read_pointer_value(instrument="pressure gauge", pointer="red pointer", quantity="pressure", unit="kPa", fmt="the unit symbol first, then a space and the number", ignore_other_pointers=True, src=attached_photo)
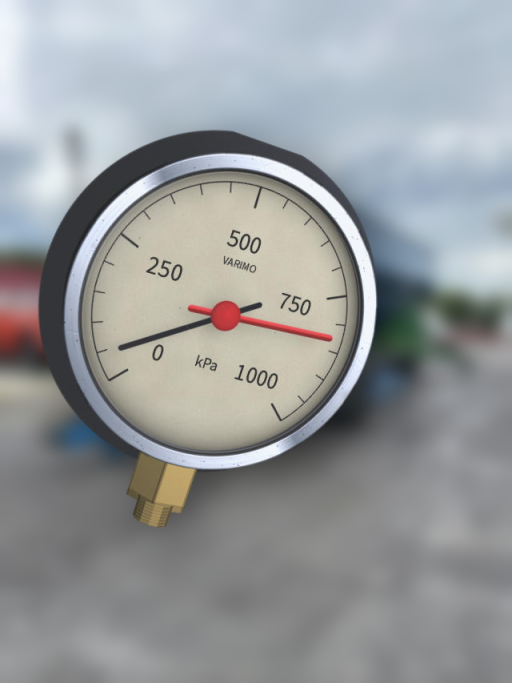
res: kPa 825
